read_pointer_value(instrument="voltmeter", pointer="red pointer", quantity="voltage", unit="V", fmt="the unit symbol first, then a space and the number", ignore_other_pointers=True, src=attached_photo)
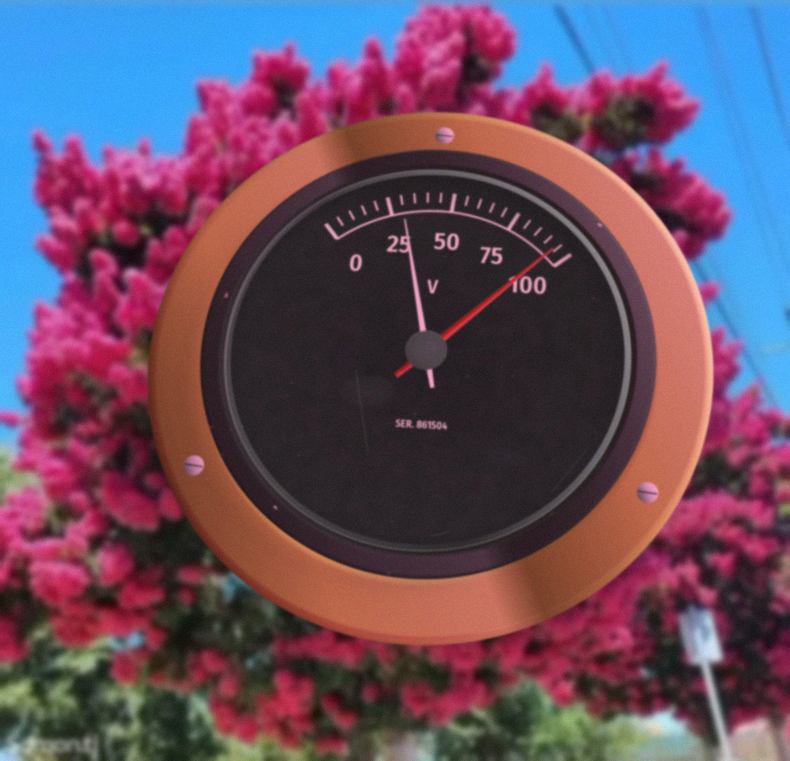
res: V 95
